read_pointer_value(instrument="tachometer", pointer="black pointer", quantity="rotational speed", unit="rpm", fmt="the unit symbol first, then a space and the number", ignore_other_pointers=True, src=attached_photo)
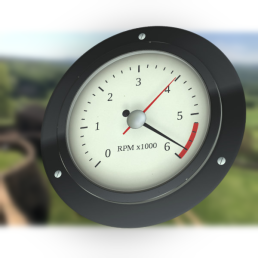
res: rpm 5800
